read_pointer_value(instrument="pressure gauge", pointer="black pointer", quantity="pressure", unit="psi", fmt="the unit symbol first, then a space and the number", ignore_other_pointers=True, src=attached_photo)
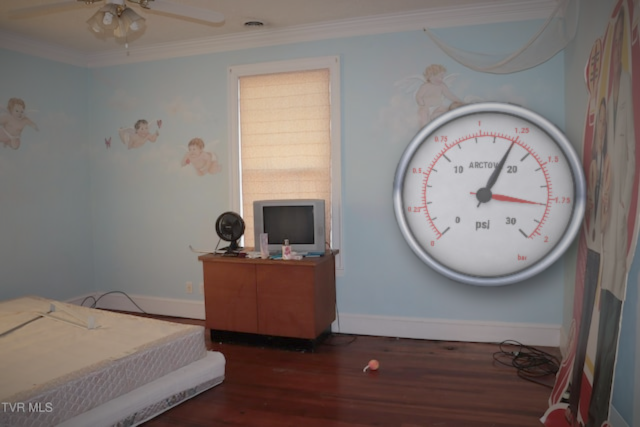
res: psi 18
